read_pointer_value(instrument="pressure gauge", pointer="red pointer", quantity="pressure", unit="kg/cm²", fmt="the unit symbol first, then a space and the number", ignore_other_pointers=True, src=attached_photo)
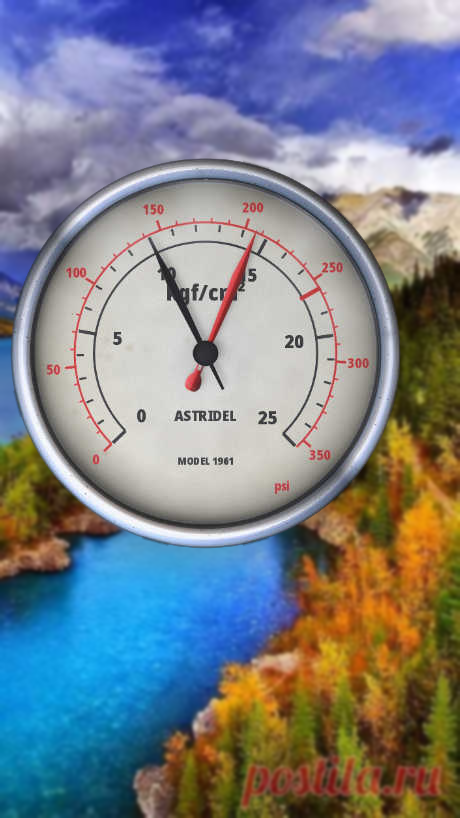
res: kg/cm² 14.5
